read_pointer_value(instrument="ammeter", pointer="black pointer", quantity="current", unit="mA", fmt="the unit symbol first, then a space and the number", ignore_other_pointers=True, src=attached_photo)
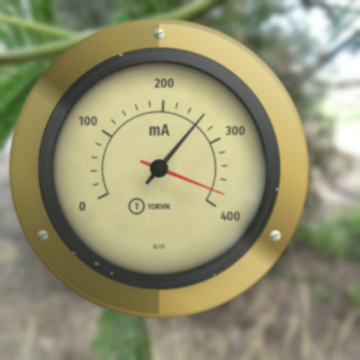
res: mA 260
